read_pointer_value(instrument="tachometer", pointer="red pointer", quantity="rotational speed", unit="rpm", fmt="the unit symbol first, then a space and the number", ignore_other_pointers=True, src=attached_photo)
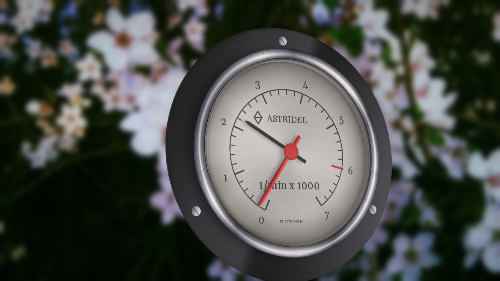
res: rpm 200
